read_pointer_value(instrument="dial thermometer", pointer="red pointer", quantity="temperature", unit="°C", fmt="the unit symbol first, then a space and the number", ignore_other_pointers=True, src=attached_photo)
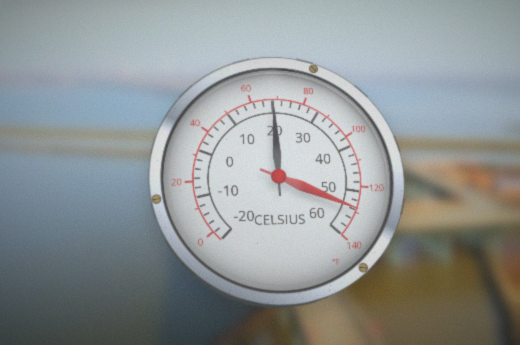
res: °C 54
